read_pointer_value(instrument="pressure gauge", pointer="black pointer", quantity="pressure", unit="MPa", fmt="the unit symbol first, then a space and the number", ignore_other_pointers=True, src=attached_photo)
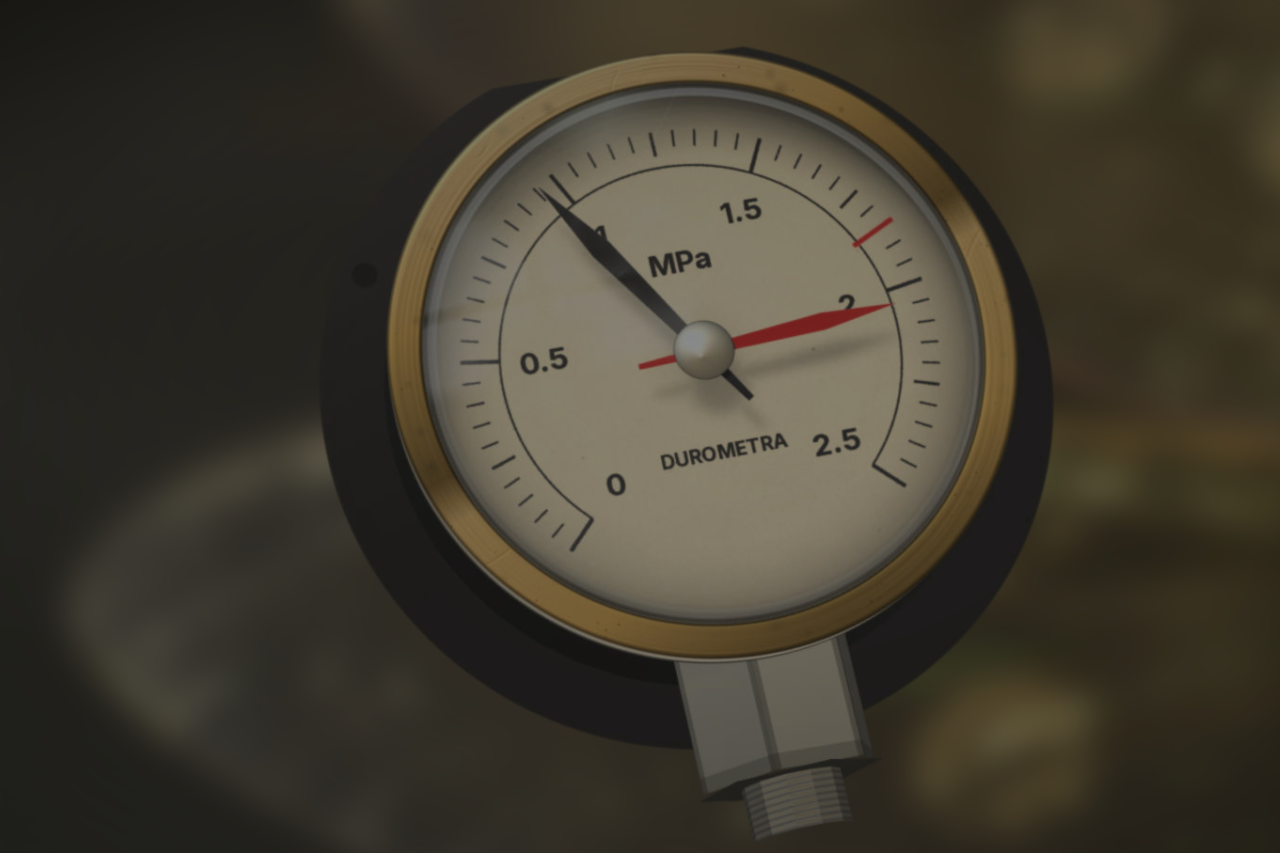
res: MPa 0.95
